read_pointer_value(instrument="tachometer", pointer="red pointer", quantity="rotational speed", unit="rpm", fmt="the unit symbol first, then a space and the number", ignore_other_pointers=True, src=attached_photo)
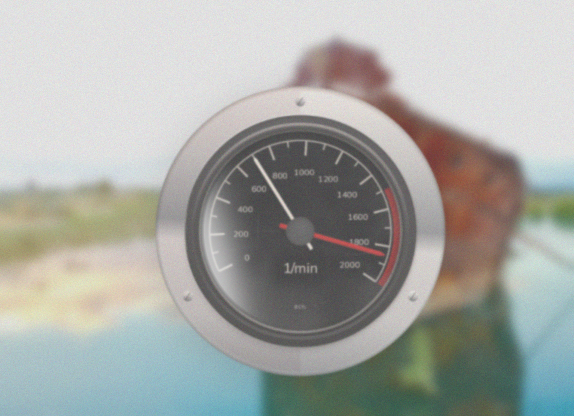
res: rpm 1850
